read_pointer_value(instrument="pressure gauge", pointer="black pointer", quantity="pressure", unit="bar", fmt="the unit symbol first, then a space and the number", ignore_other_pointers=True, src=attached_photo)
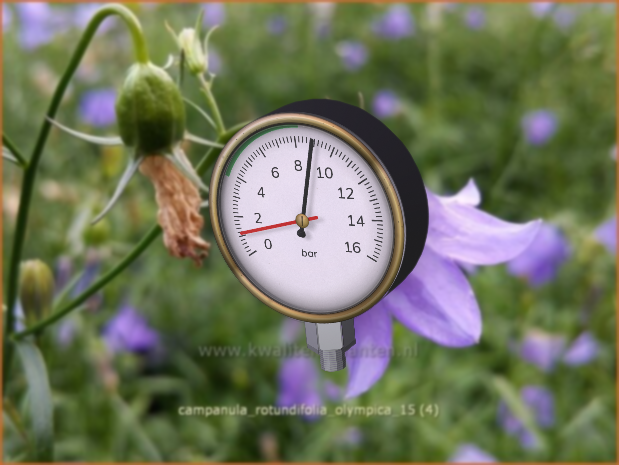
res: bar 9
